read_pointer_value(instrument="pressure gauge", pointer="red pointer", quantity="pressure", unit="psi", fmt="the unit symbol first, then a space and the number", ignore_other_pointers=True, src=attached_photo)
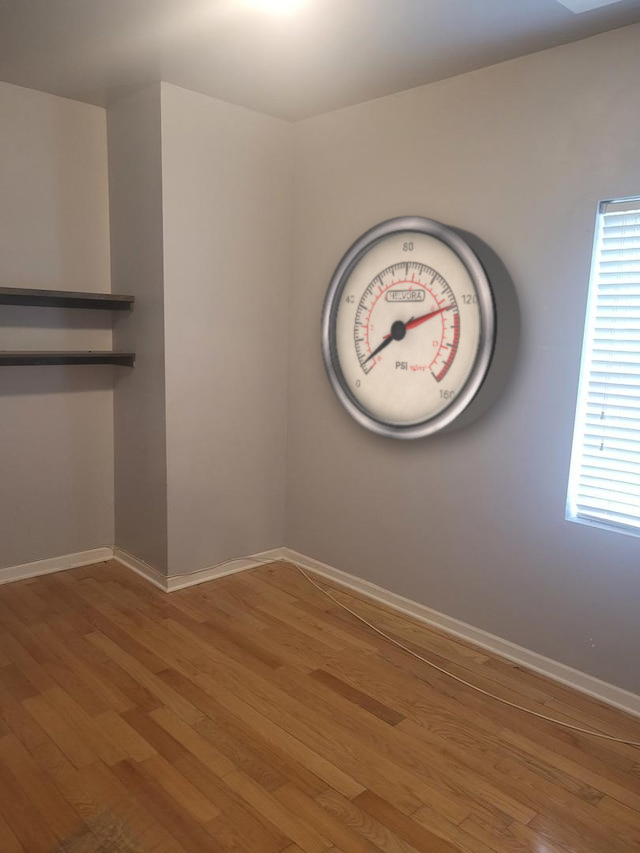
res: psi 120
